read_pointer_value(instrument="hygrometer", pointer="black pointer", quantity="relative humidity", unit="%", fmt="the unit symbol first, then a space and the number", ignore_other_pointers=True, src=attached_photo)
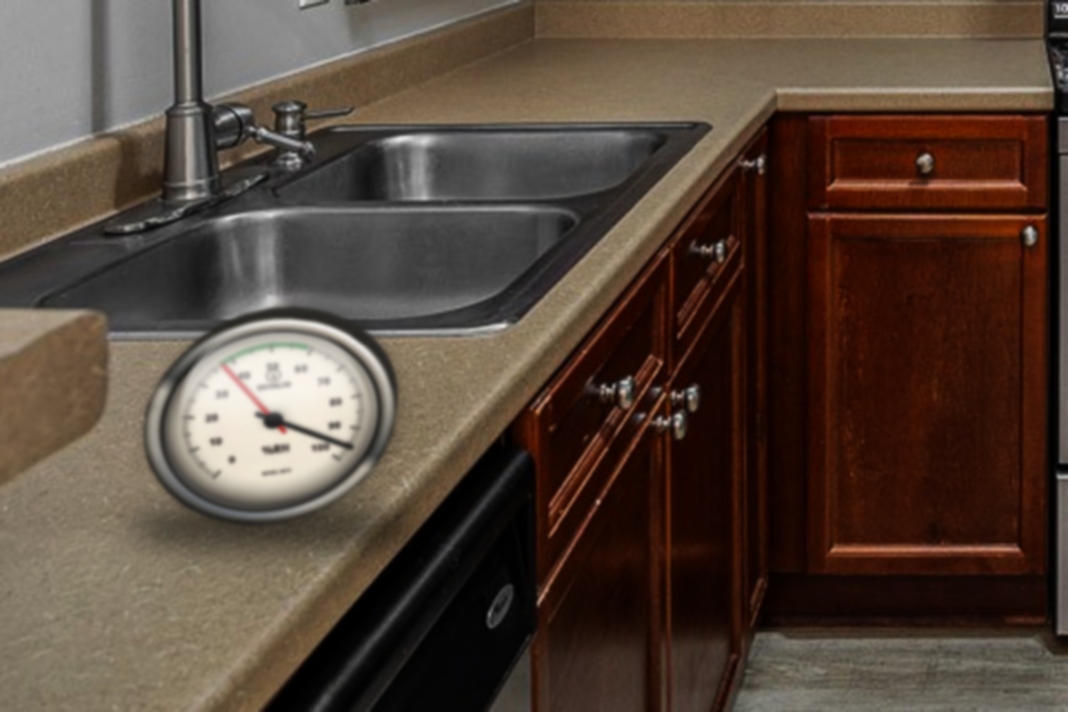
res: % 95
